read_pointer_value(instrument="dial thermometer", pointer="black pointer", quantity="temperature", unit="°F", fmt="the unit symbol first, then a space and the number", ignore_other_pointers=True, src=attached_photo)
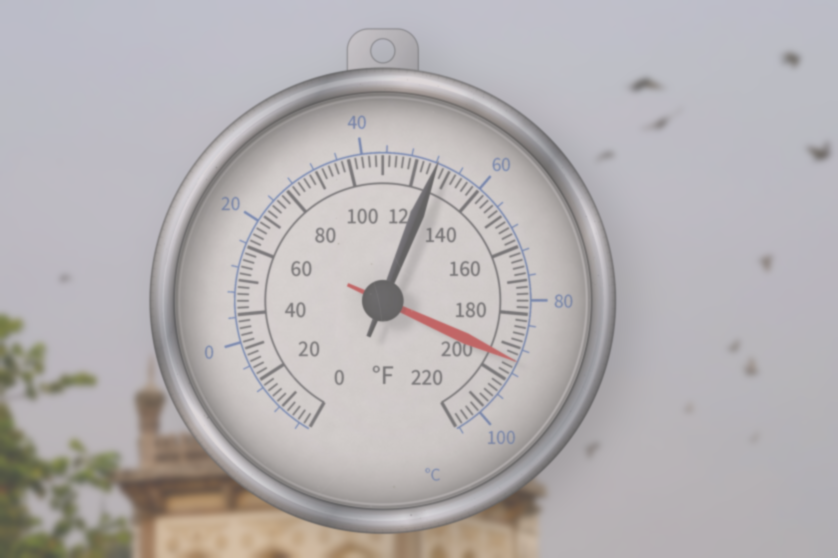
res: °F 126
